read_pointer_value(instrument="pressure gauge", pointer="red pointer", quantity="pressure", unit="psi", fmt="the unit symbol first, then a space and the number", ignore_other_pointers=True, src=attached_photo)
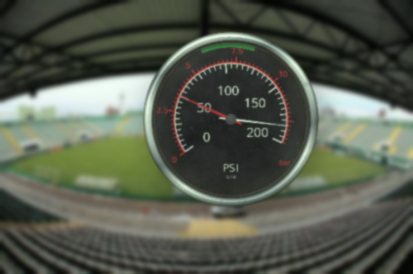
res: psi 50
